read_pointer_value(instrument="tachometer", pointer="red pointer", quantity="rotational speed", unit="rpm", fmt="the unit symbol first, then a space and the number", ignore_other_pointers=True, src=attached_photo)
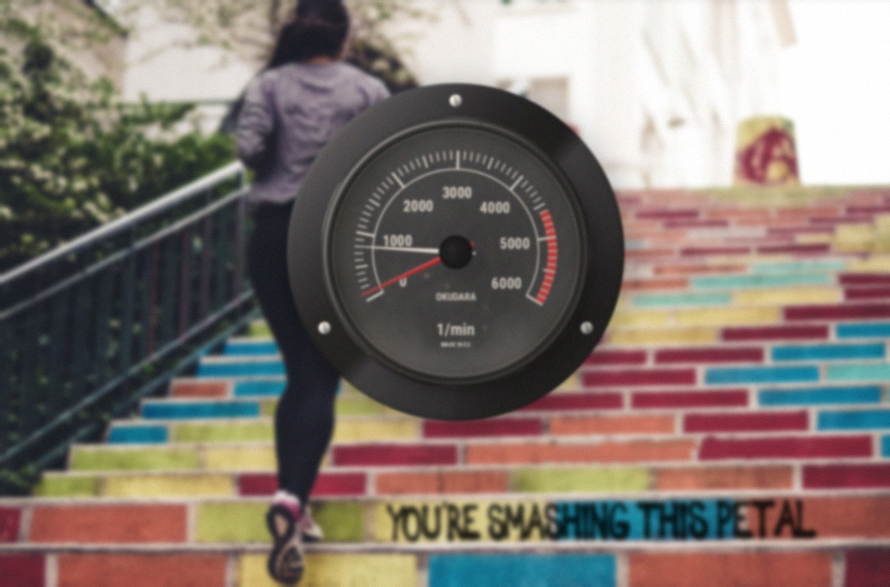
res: rpm 100
